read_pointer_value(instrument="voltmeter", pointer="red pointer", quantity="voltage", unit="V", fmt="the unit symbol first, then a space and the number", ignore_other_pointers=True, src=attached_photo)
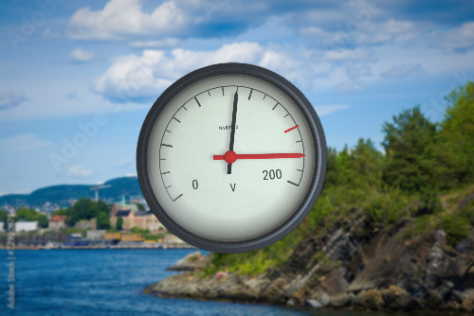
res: V 180
